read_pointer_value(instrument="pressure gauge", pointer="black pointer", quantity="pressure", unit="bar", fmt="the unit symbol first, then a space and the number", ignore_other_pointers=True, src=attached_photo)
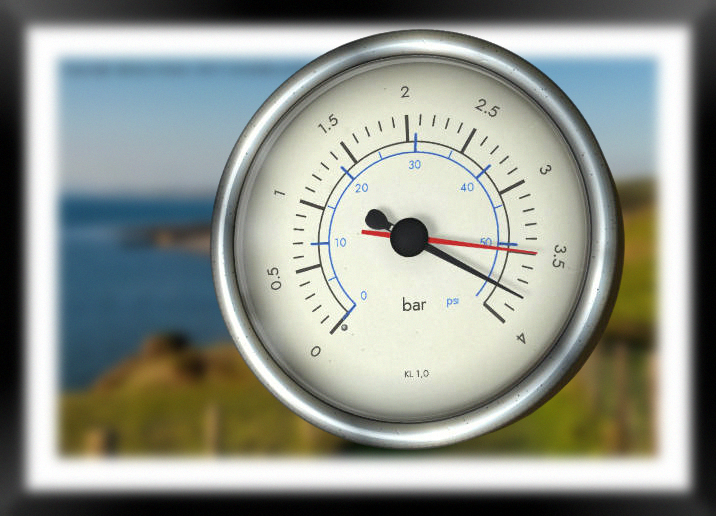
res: bar 3.8
